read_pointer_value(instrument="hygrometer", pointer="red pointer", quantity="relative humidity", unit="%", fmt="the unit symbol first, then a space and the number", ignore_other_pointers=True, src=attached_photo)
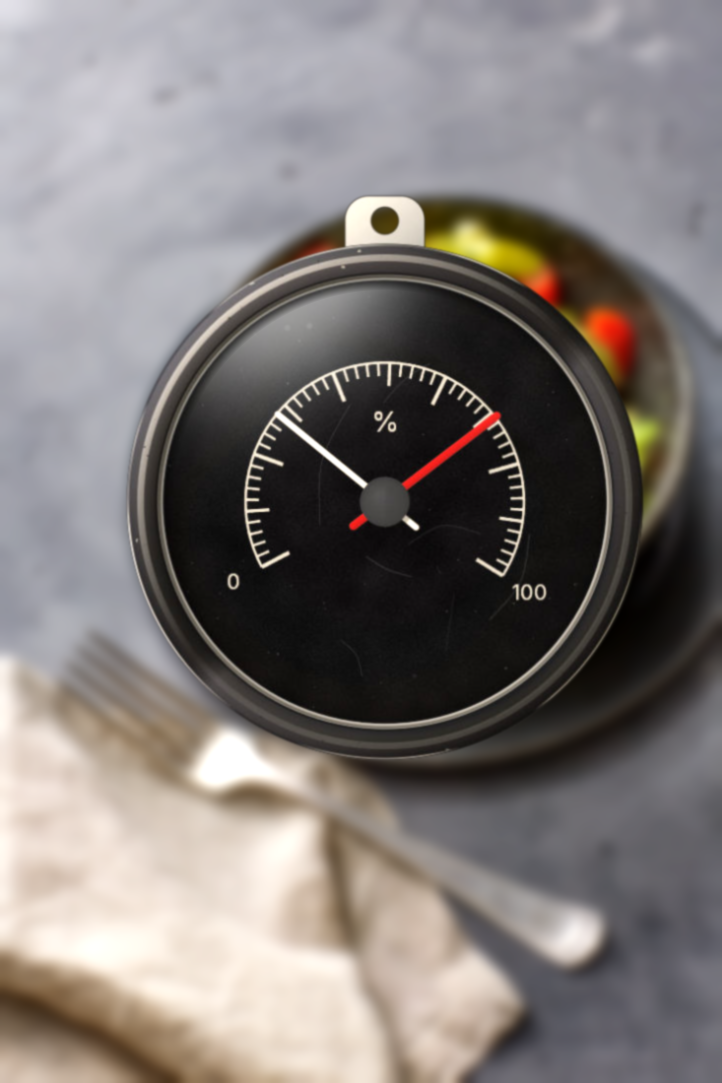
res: % 71
